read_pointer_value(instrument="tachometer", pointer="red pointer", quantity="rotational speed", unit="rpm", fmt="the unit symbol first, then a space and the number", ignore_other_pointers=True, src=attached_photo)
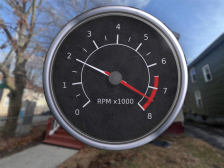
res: rpm 7500
